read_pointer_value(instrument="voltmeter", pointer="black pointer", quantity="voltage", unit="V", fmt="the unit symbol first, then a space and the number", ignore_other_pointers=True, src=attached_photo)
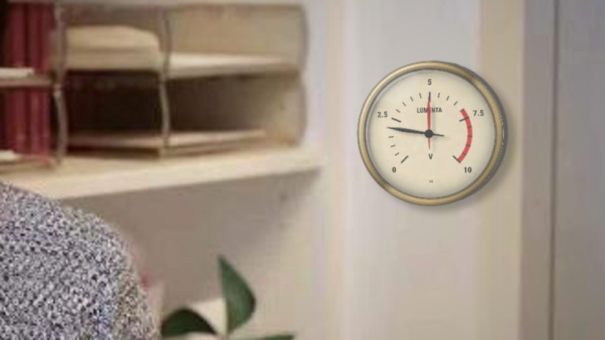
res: V 2
